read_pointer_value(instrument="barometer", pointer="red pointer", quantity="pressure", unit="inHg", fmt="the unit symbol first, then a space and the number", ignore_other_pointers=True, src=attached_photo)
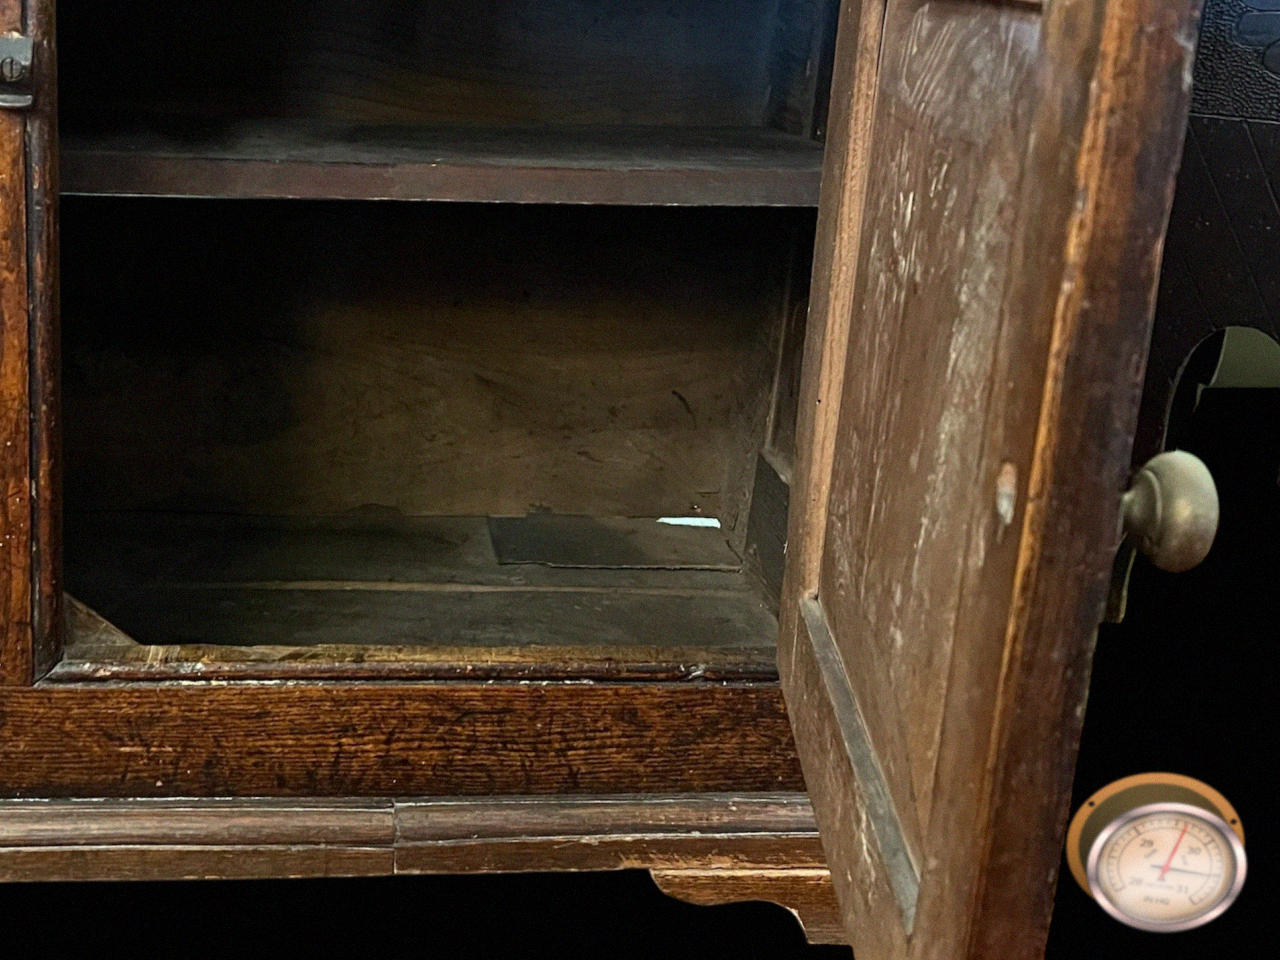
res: inHg 29.6
